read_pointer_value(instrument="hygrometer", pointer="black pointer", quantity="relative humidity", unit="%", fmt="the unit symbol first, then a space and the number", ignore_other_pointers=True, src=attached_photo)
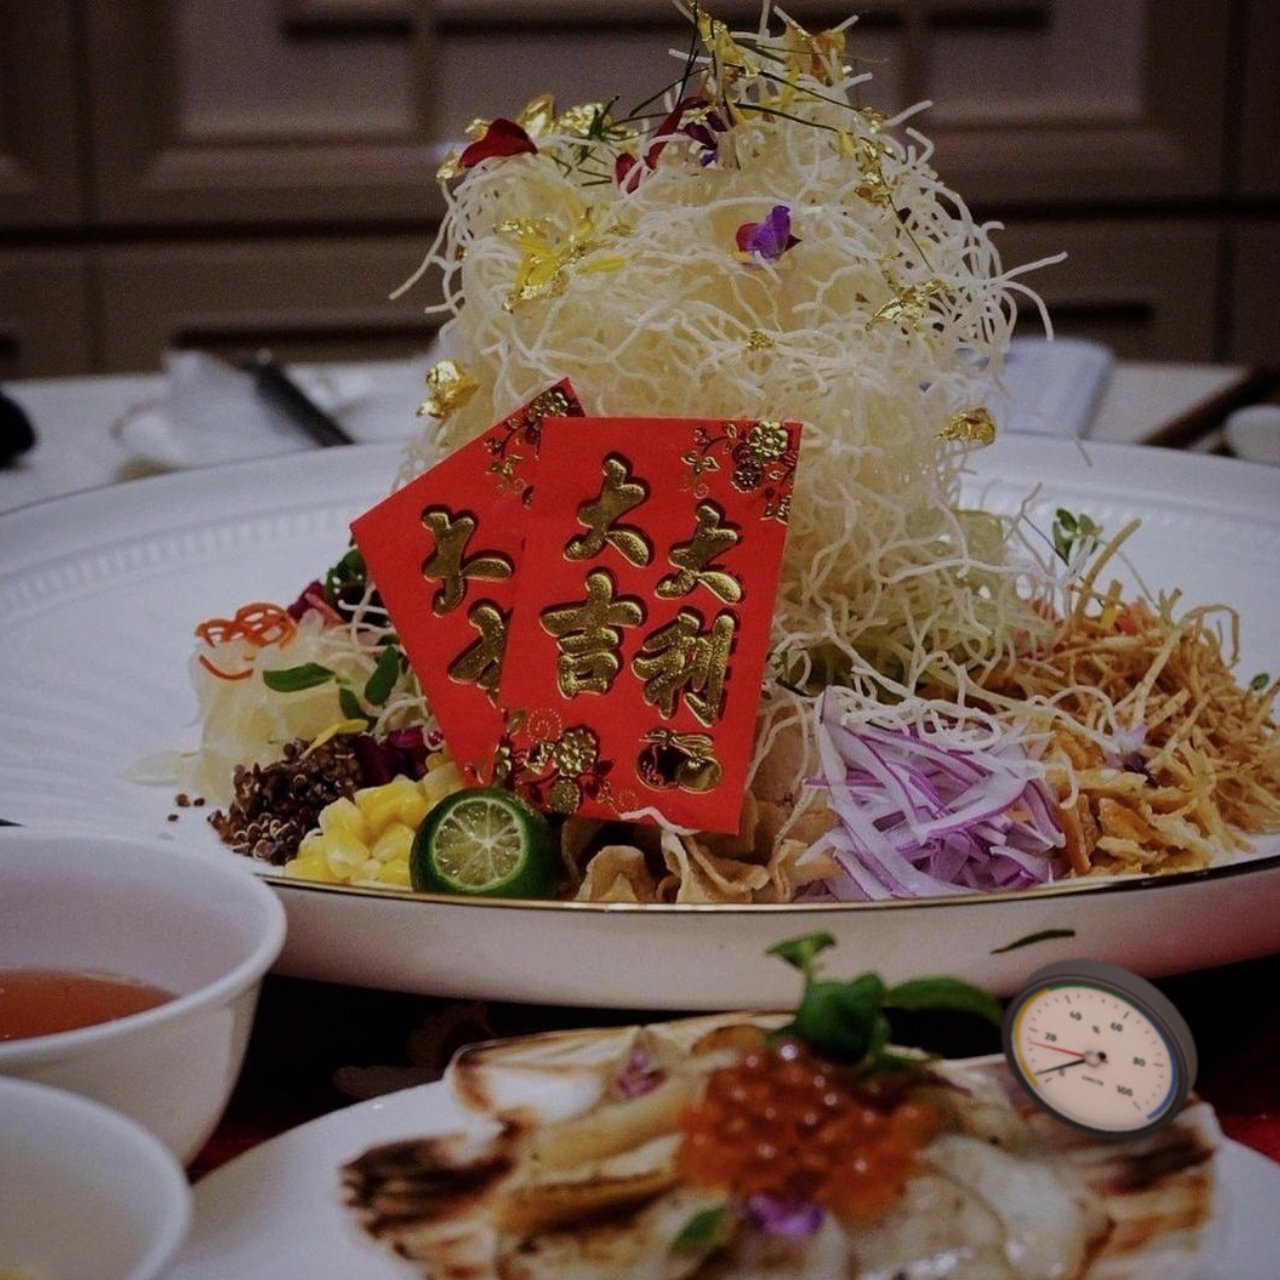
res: % 4
